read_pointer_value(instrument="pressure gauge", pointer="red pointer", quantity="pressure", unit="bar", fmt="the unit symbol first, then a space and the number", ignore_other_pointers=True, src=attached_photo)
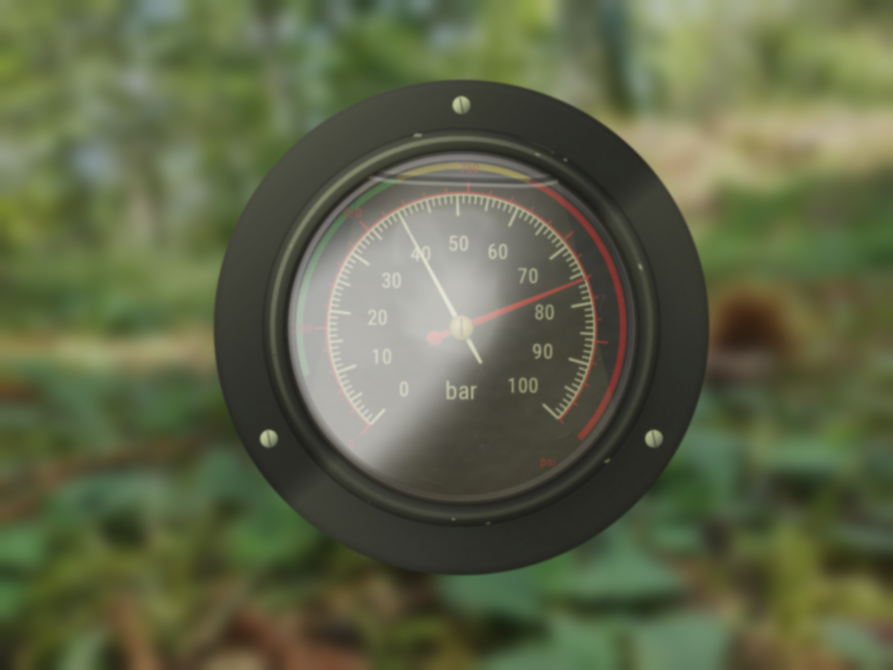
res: bar 76
